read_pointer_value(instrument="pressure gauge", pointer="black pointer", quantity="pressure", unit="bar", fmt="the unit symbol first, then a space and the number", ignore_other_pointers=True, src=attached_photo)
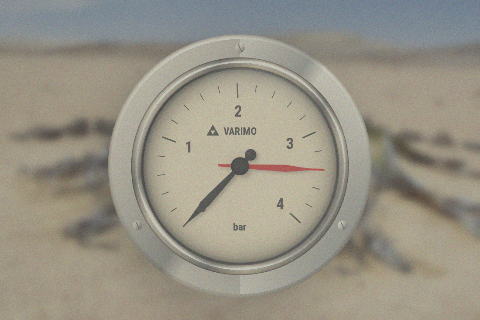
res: bar 0
